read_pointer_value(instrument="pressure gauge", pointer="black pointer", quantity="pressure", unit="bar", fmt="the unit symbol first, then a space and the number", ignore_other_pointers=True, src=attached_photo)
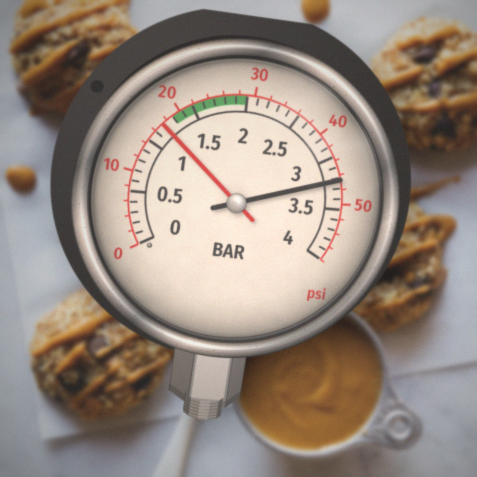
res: bar 3.2
